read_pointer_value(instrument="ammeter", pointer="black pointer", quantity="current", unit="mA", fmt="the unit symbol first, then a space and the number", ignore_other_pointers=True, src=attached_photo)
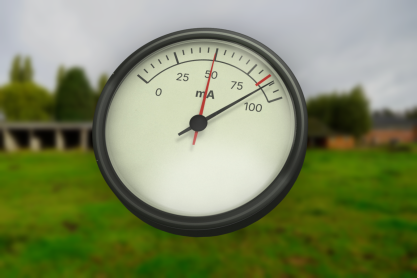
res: mA 90
